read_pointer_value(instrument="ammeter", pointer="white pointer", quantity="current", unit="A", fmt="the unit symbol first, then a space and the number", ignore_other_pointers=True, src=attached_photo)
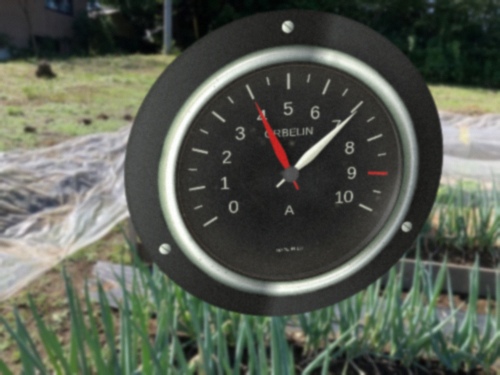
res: A 7
